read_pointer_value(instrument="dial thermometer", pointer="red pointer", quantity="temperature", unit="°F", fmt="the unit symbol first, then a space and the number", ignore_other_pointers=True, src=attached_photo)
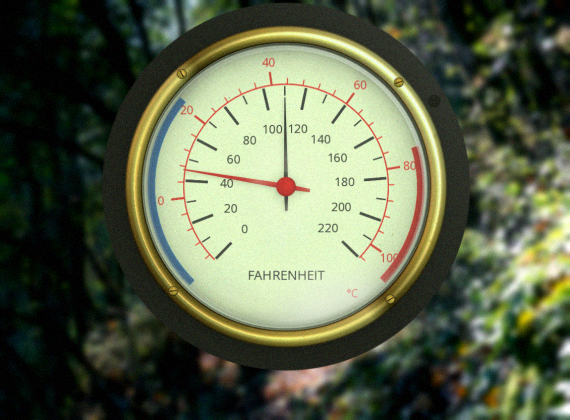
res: °F 45
